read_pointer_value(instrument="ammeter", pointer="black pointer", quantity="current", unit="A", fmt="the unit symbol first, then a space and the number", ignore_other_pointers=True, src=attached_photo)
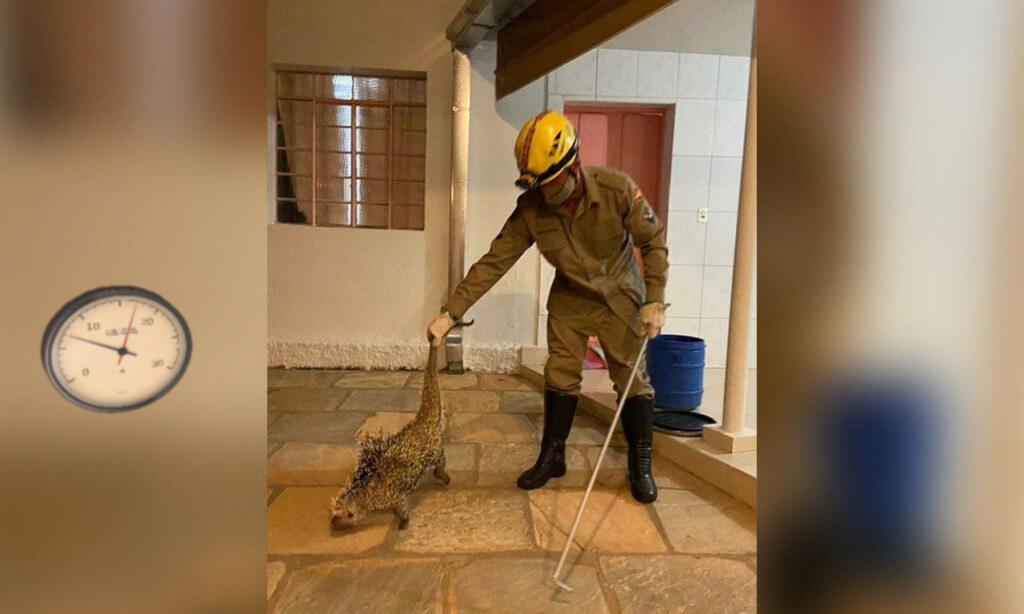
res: A 7
